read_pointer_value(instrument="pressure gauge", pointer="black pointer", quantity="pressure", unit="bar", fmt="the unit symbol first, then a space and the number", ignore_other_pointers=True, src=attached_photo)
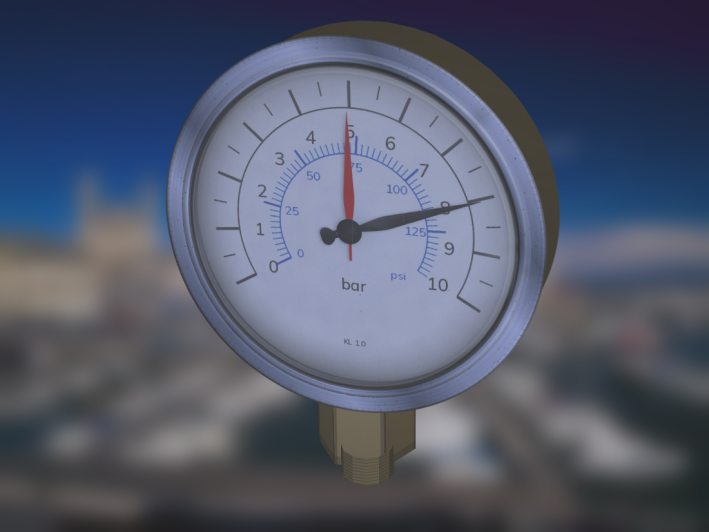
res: bar 8
